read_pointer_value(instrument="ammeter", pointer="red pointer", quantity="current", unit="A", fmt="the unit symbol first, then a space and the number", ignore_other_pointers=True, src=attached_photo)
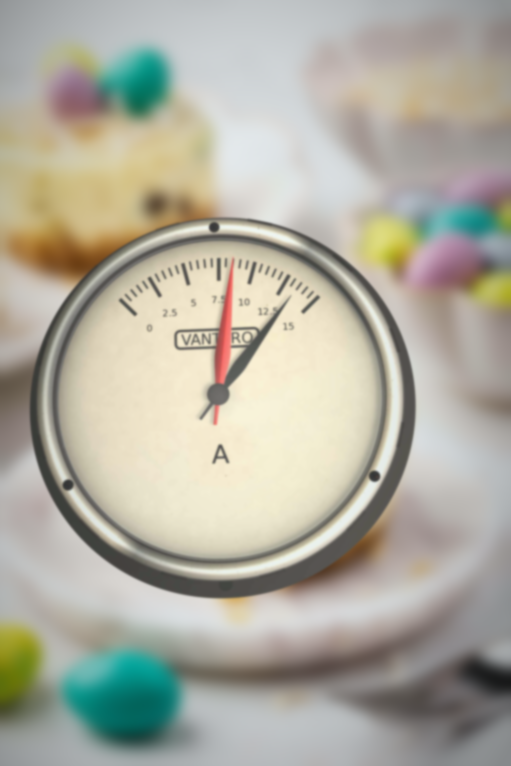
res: A 8.5
